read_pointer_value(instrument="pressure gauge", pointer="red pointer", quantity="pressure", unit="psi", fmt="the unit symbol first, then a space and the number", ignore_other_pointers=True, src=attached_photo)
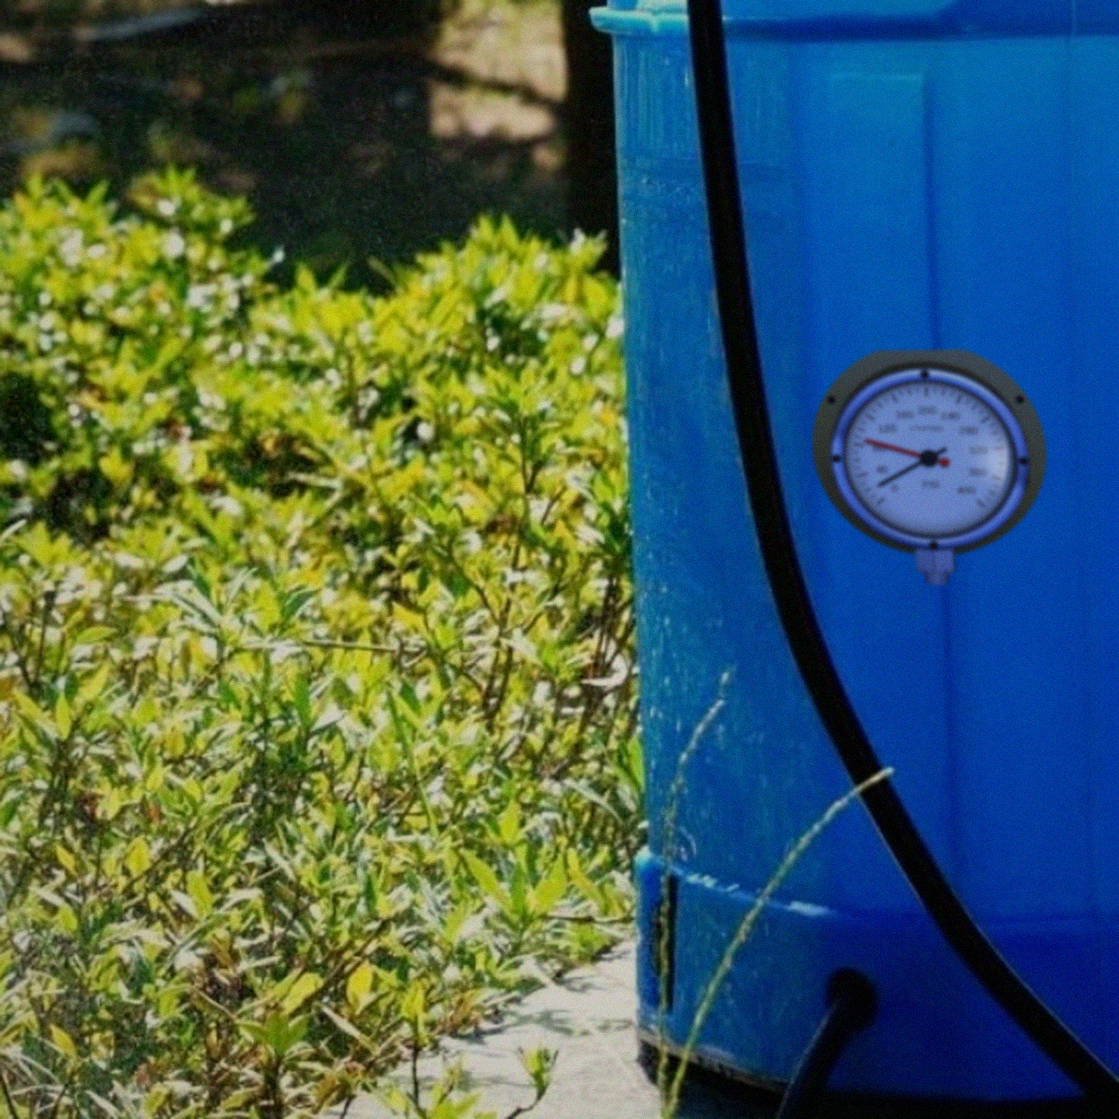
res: psi 90
